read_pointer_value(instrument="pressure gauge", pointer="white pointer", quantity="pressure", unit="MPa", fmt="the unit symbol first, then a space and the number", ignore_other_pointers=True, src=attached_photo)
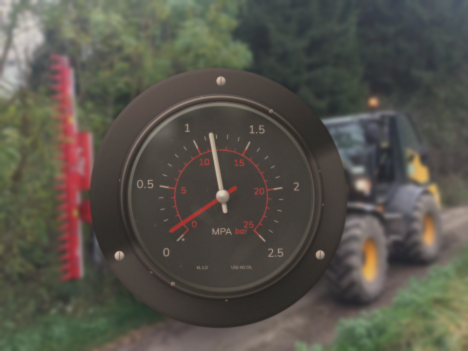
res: MPa 1.15
